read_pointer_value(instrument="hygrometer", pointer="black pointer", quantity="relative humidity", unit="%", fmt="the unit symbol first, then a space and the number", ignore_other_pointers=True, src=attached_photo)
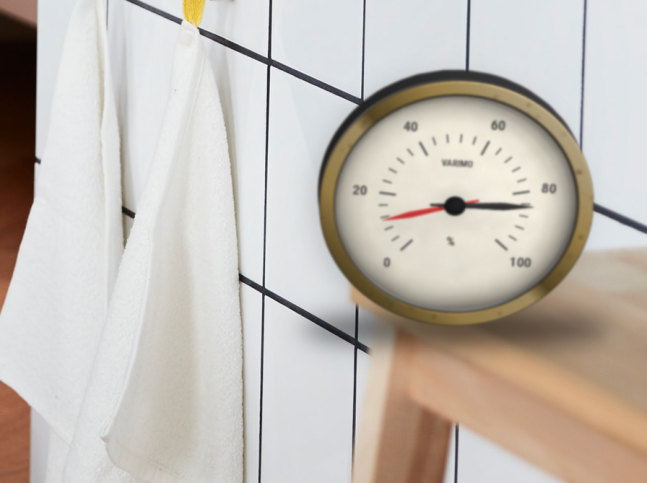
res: % 84
